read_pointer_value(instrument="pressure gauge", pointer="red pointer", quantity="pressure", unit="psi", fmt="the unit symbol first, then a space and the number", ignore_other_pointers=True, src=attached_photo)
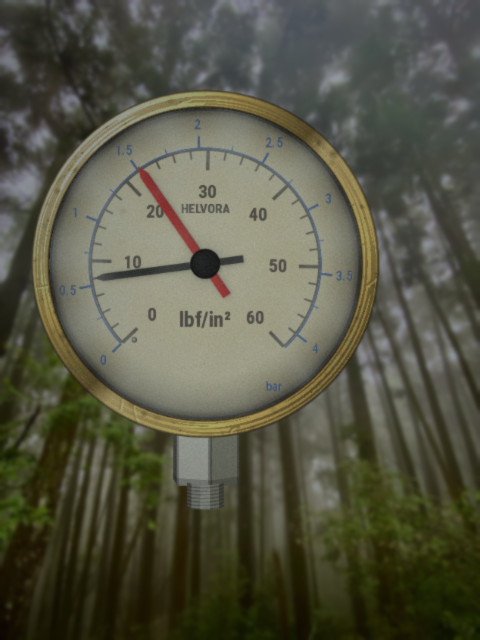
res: psi 22
